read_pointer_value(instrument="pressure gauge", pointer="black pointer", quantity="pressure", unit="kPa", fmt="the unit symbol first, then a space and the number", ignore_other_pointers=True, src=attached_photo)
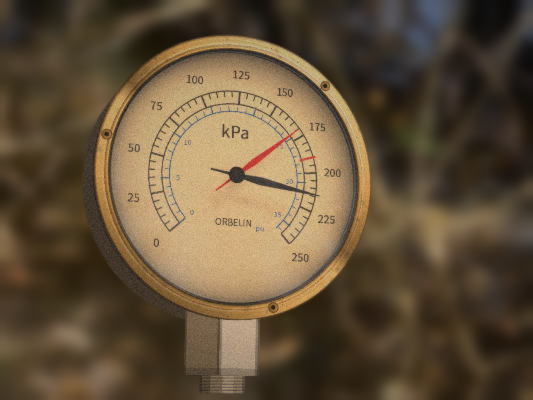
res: kPa 215
